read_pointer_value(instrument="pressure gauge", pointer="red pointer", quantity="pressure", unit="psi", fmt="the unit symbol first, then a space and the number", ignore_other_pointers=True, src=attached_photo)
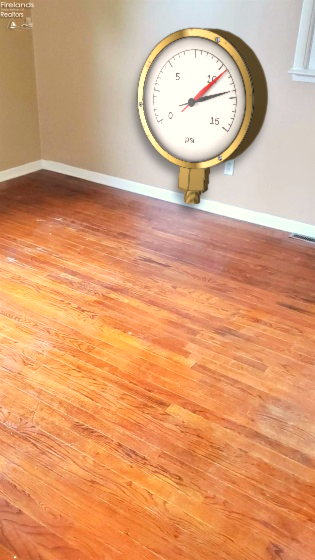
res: psi 10.5
